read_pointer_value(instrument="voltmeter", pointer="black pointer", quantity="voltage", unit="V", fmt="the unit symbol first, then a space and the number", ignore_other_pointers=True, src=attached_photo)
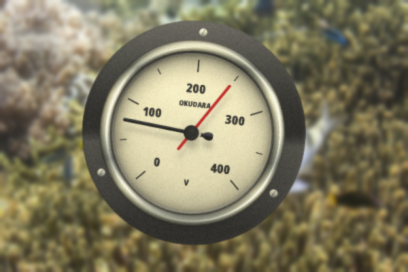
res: V 75
